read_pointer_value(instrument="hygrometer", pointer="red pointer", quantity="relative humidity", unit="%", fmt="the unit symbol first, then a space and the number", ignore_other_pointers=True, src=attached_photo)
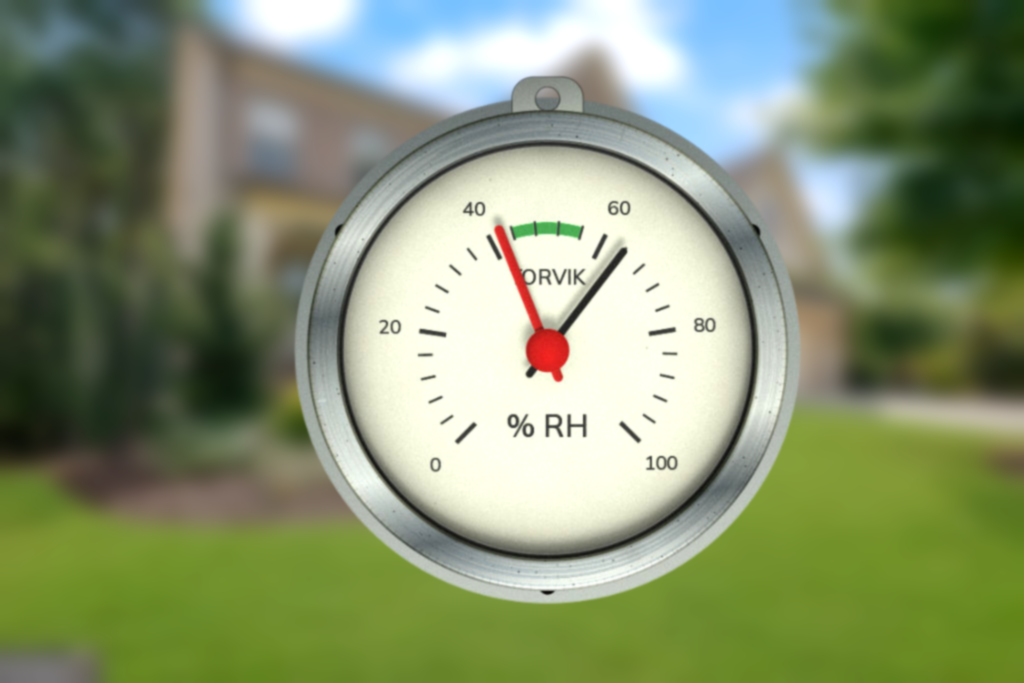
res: % 42
